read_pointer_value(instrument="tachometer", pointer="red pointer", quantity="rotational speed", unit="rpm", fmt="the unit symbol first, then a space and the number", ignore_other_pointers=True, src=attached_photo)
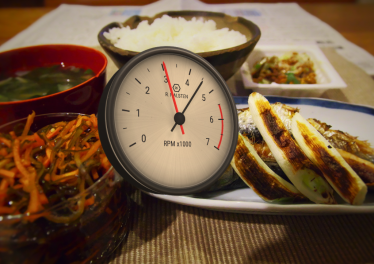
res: rpm 3000
